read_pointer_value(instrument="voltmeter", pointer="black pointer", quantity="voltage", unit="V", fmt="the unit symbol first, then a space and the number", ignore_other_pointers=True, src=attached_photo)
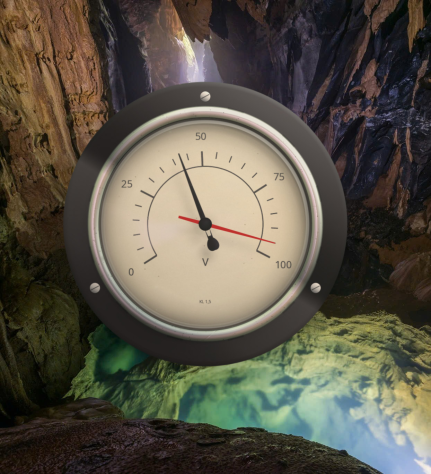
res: V 42.5
